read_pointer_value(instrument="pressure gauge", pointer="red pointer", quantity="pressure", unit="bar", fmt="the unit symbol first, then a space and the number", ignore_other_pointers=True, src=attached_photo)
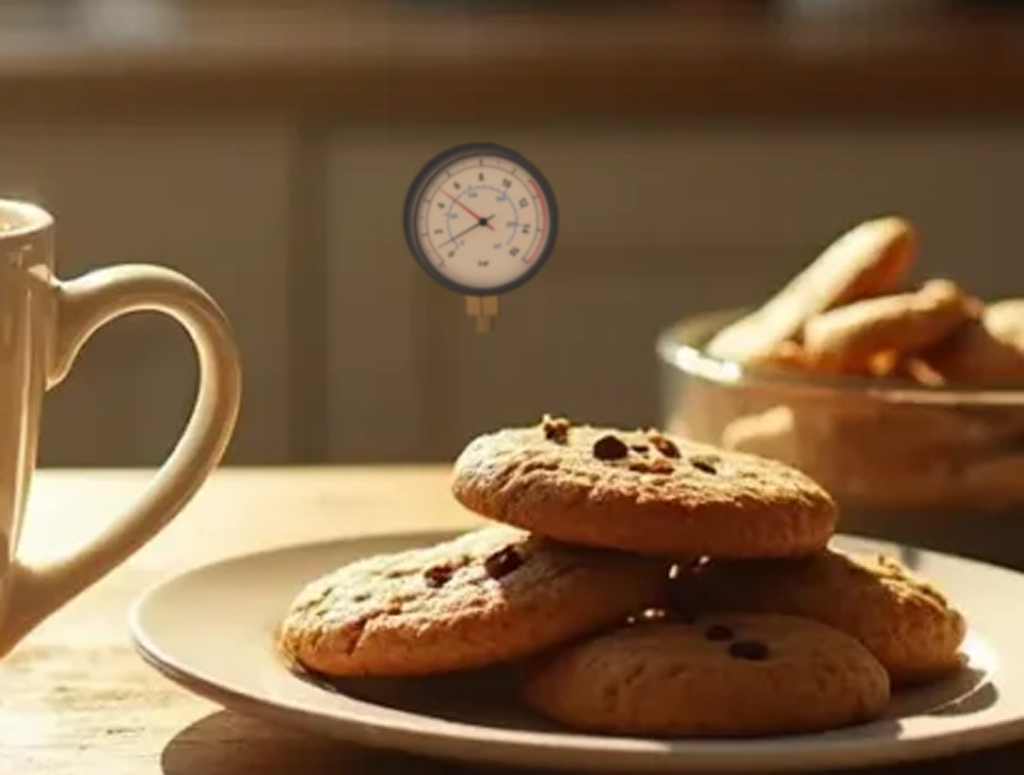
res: bar 5
